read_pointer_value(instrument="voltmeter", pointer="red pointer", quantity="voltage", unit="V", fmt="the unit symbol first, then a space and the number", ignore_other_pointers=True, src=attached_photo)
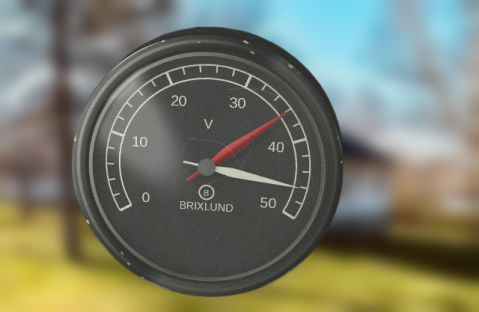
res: V 36
